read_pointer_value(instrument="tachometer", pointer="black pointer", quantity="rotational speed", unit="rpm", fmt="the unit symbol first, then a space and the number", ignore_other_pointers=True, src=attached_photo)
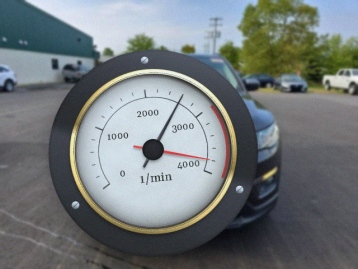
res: rpm 2600
